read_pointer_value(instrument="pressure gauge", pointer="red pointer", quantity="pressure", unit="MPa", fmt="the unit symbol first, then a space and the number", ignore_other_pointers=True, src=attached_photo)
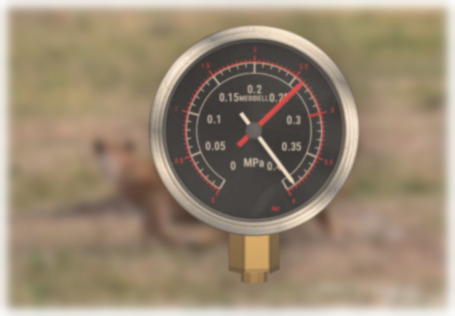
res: MPa 0.26
